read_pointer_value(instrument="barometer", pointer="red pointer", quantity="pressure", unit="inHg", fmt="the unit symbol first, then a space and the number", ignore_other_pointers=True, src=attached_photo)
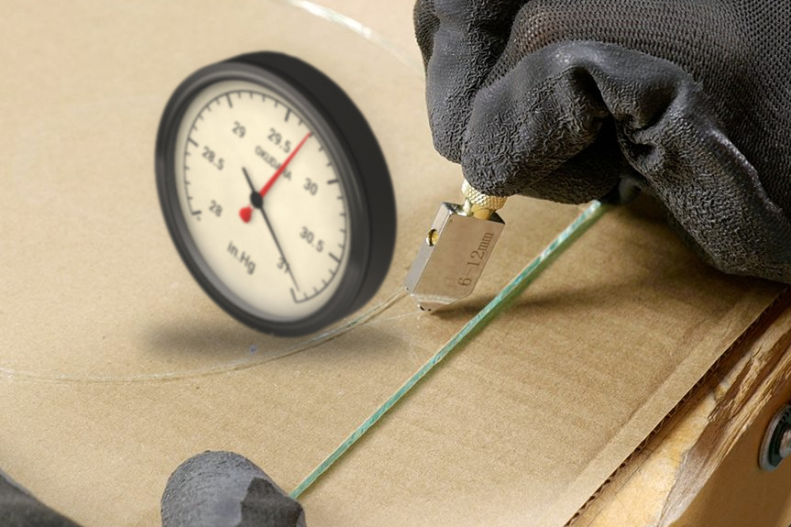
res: inHg 29.7
